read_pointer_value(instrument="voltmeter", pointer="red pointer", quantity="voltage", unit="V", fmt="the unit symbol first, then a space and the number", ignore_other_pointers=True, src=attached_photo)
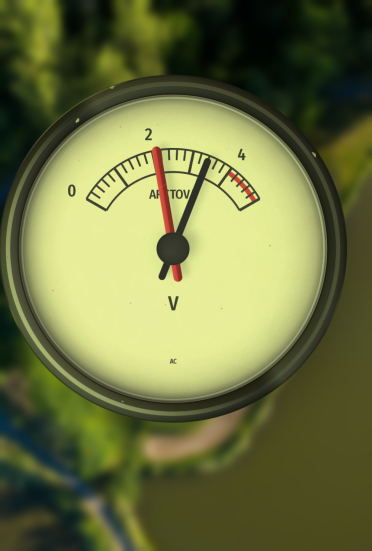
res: V 2.1
